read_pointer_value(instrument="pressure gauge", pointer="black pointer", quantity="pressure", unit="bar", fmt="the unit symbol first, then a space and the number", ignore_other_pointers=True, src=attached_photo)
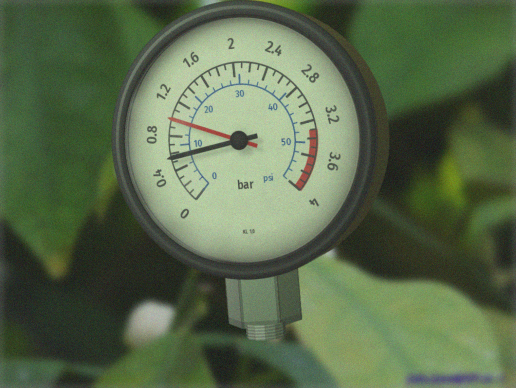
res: bar 0.55
